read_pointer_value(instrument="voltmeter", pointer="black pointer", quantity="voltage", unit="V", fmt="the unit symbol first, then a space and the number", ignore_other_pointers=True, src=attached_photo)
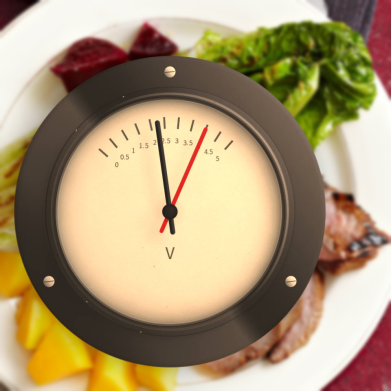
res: V 2.25
